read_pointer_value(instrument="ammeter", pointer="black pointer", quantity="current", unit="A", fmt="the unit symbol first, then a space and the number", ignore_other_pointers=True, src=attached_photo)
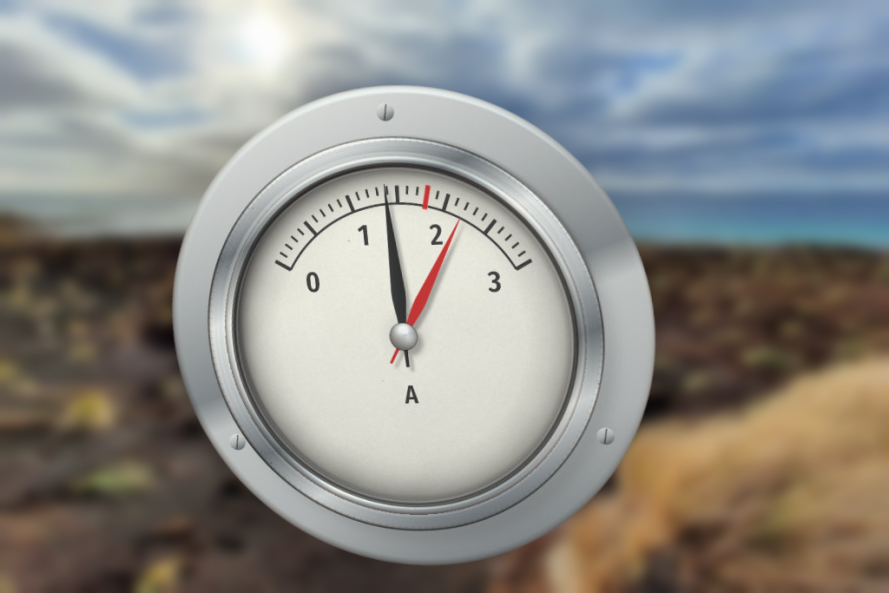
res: A 1.4
